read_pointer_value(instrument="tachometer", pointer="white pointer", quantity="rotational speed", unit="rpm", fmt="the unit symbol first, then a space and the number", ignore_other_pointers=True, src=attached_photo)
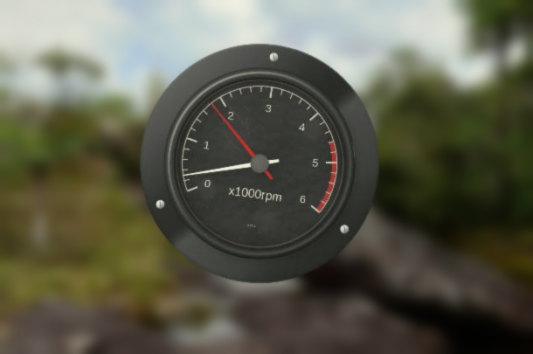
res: rpm 300
